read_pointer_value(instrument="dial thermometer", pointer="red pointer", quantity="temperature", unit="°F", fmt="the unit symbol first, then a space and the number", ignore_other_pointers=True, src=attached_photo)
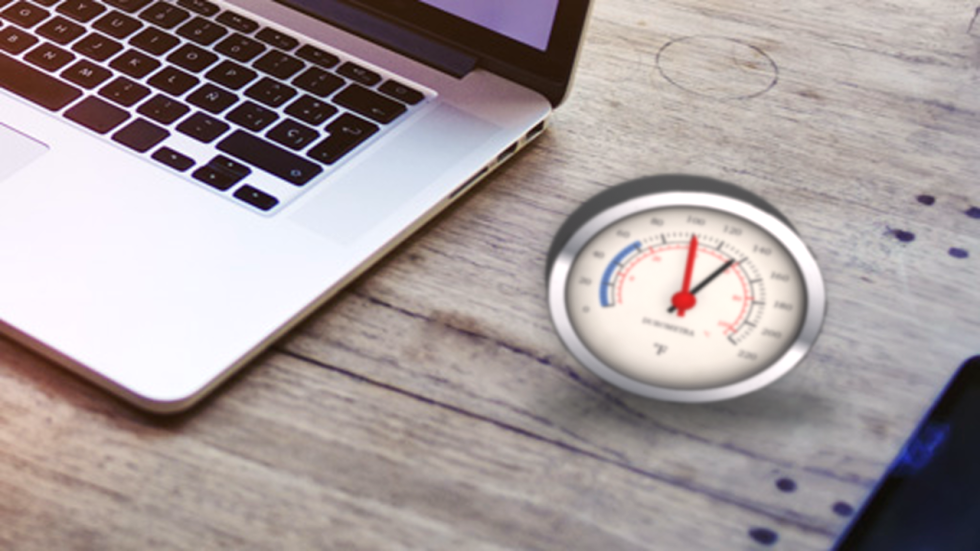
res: °F 100
